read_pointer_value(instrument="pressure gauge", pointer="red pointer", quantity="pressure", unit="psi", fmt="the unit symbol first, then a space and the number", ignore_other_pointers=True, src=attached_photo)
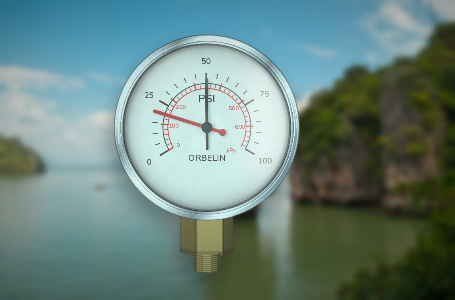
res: psi 20
